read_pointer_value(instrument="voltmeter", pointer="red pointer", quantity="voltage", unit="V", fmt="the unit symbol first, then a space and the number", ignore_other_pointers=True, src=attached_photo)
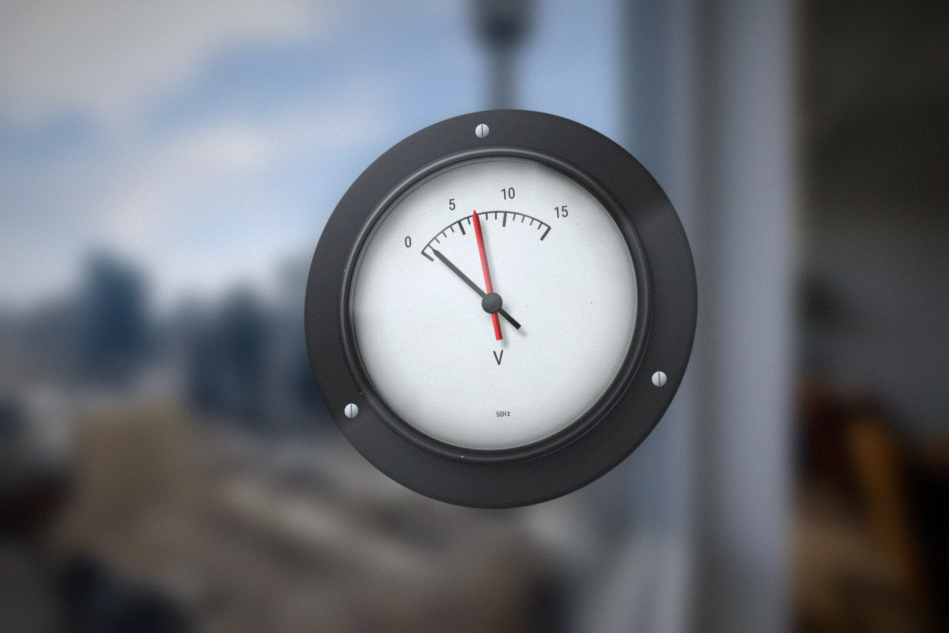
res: V 7
